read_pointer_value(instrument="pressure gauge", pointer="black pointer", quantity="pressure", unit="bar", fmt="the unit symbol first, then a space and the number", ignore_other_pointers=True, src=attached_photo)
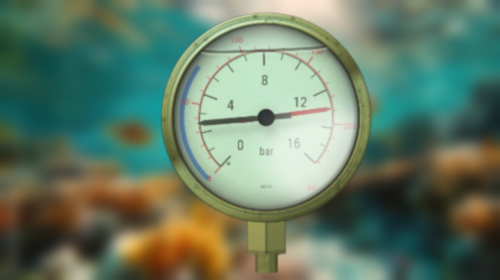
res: bar 2.5
